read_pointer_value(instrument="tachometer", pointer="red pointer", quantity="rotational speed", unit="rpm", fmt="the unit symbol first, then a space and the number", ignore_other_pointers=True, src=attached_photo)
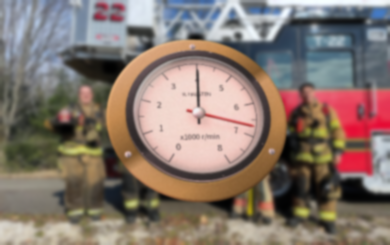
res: rpm 6750
